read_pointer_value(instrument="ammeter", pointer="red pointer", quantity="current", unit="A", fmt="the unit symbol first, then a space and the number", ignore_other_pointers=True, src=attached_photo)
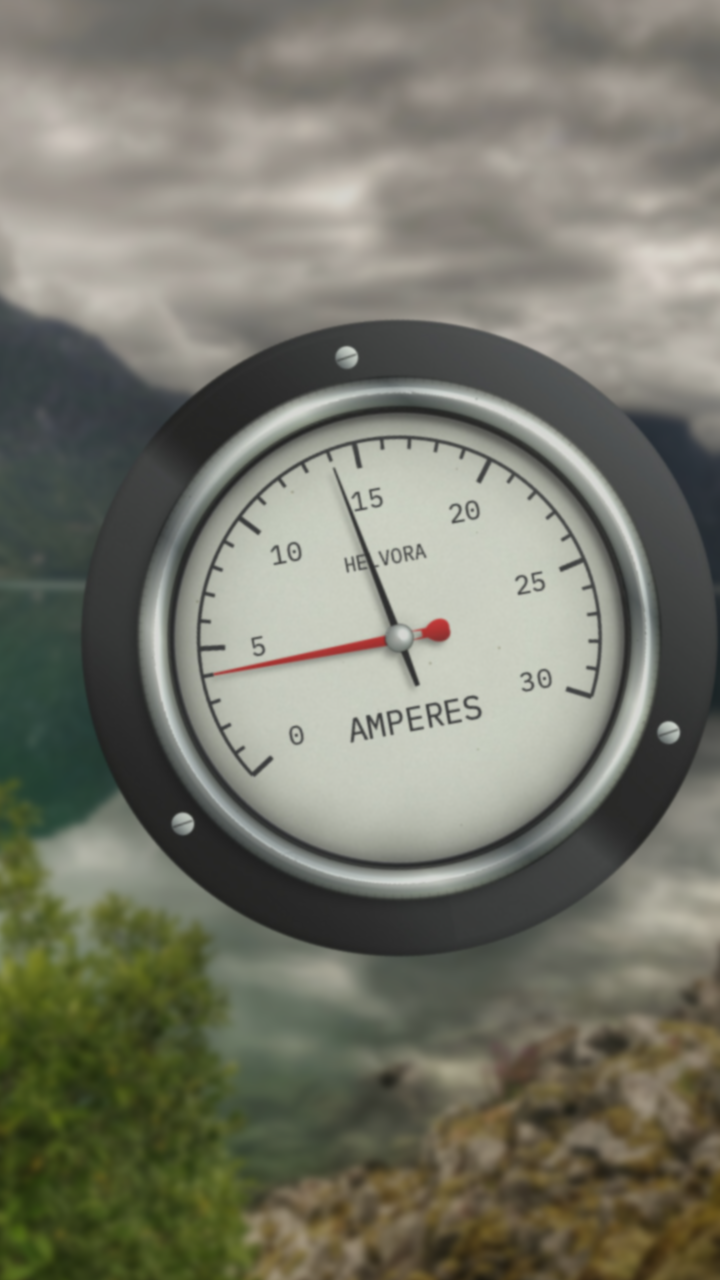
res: A 4
